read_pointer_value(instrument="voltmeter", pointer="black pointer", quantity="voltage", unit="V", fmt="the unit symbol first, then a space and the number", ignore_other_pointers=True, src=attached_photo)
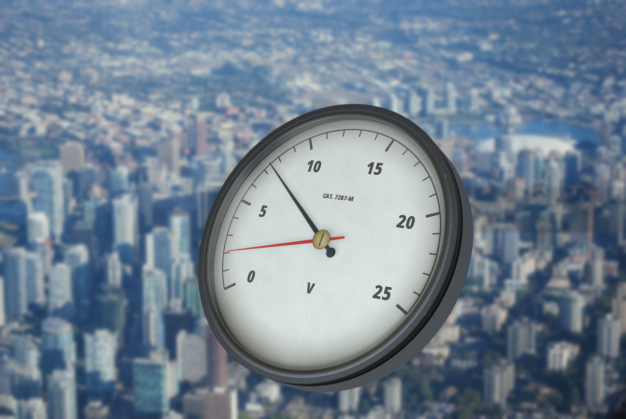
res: V 7.5
